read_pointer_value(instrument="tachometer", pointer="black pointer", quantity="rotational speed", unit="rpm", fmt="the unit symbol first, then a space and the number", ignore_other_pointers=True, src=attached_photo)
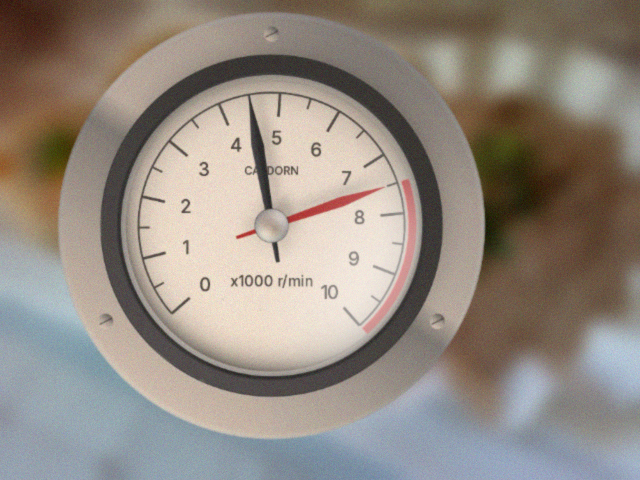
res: rpm 4500
